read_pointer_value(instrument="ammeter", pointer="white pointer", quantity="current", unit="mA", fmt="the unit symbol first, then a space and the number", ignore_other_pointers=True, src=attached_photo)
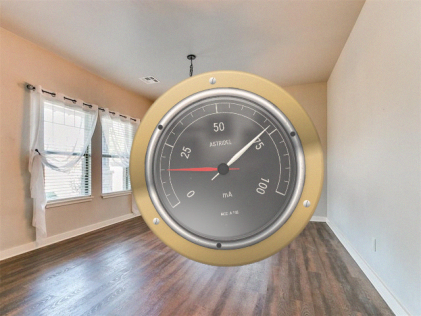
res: mA 72.5
